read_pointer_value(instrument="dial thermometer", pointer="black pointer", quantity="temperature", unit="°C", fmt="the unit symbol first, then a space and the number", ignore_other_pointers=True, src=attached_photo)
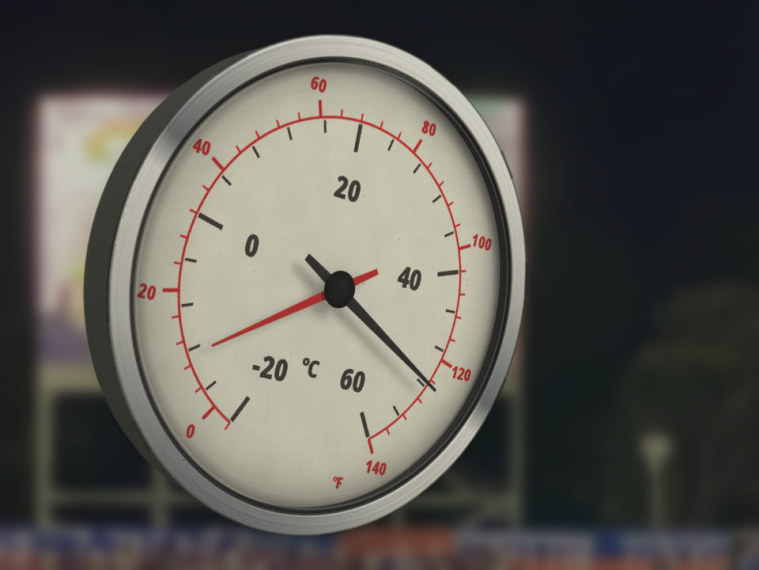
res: °C 52
